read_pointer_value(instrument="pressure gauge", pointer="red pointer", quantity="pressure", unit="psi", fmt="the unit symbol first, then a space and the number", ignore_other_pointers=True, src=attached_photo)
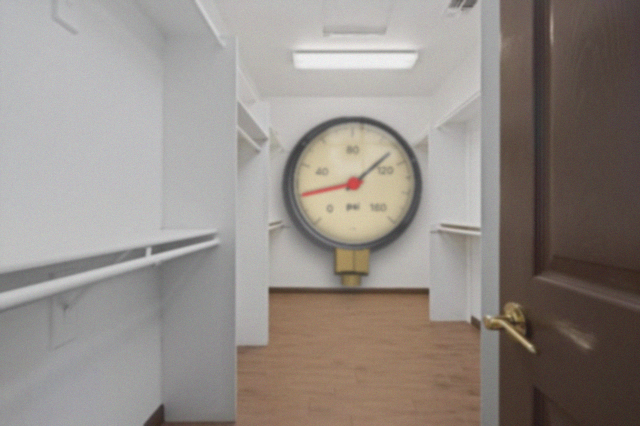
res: psi 20
